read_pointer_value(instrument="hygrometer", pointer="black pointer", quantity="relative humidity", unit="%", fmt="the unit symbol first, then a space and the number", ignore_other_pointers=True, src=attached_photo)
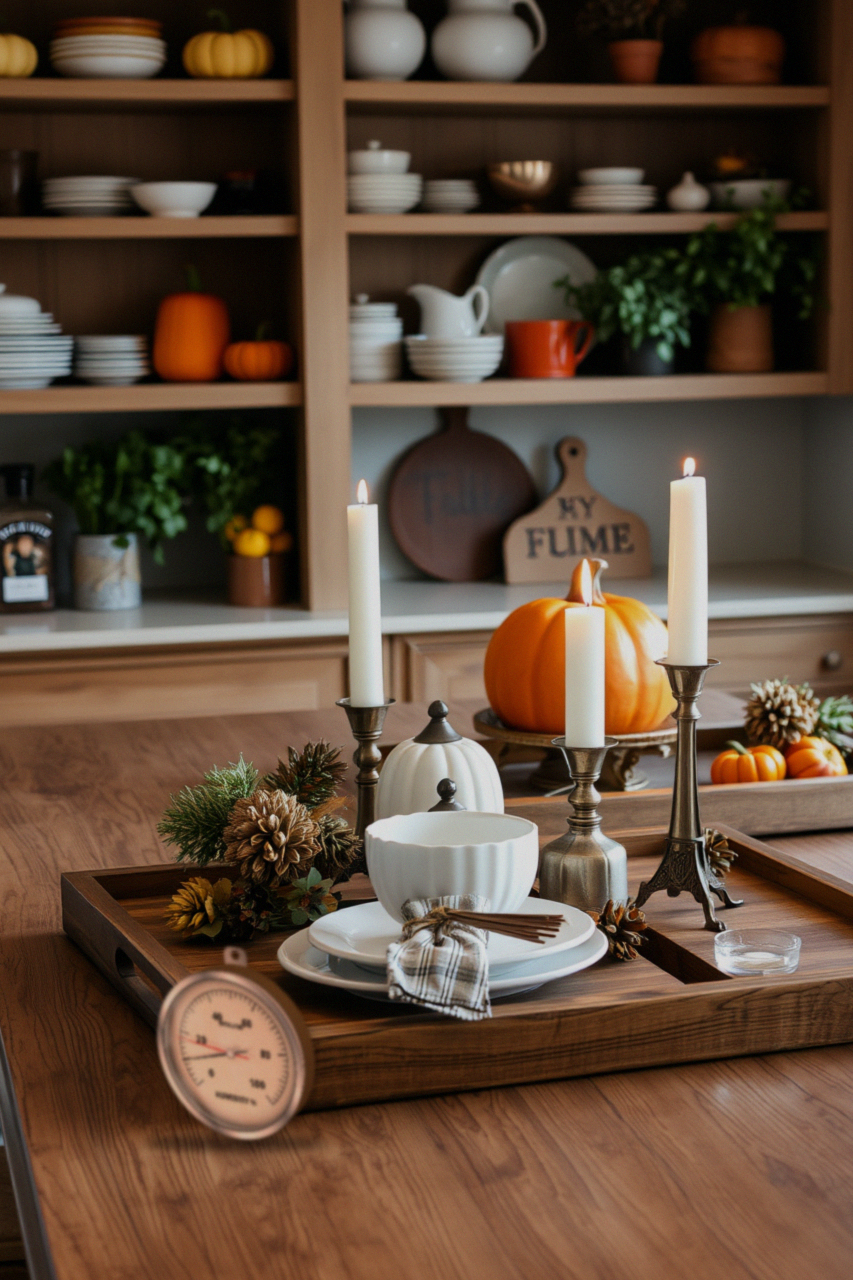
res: % 10
